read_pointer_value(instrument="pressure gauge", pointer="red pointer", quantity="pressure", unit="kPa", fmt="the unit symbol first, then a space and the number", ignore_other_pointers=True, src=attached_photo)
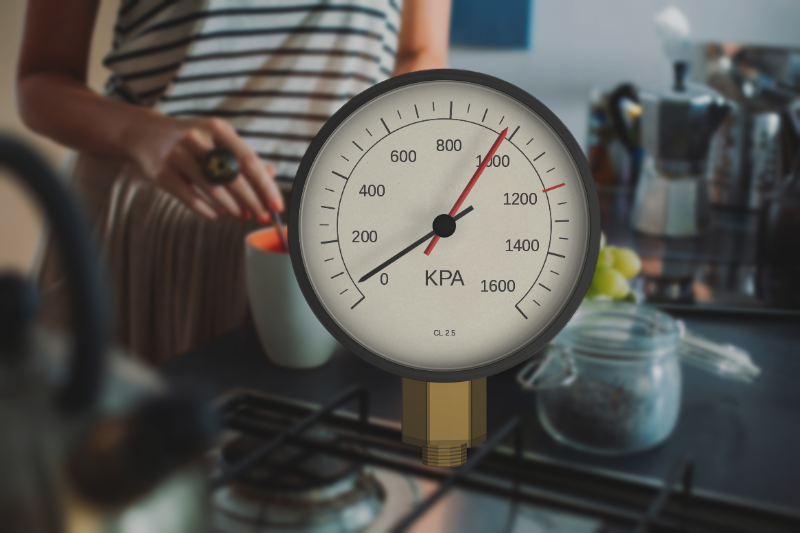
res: kPa 975
